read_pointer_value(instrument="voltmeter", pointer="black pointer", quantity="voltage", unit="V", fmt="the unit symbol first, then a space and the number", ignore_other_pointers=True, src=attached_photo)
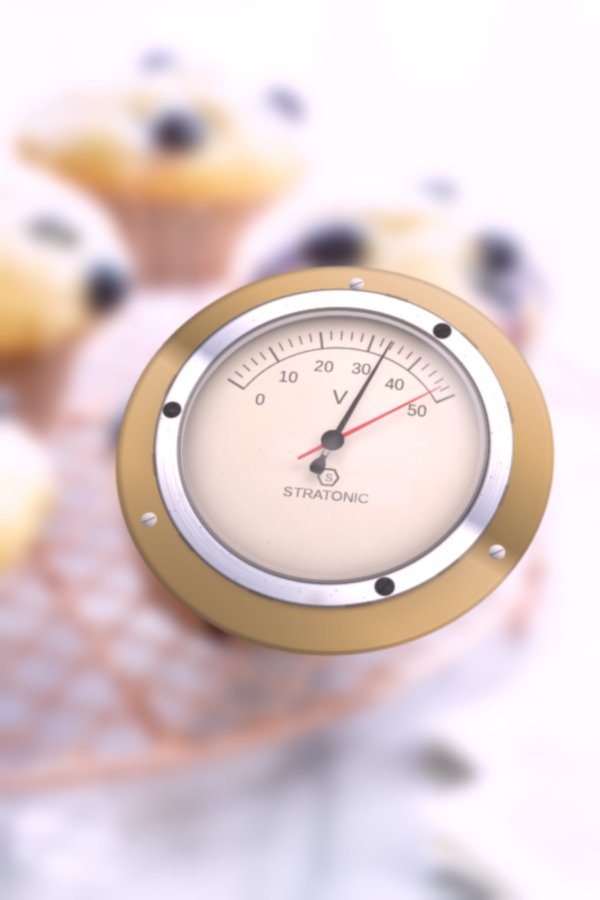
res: V 34
